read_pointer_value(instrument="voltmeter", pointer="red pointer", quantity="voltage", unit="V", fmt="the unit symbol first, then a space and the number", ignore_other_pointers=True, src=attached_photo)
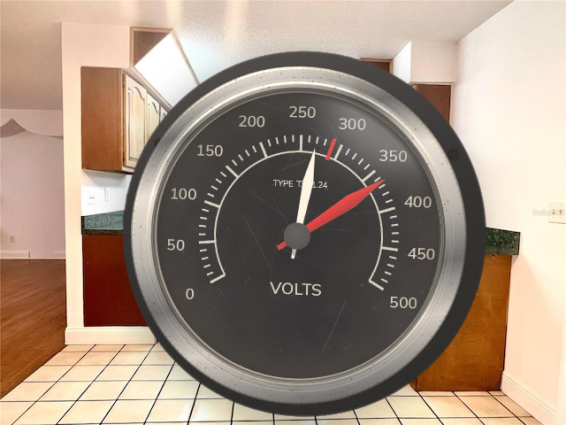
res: V 365
